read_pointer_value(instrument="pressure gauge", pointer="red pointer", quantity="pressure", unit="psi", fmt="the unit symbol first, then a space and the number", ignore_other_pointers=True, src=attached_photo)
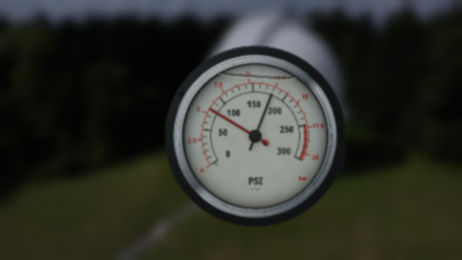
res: psi 80
